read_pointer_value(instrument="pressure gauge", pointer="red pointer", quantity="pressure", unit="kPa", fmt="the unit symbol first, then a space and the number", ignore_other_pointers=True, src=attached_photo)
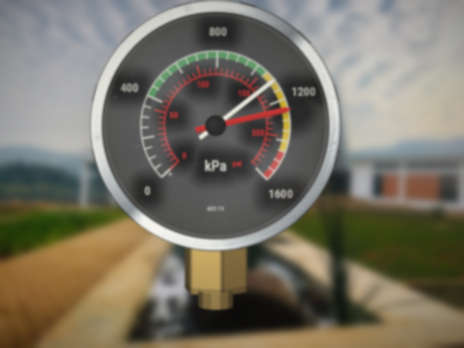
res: kPa 1250
